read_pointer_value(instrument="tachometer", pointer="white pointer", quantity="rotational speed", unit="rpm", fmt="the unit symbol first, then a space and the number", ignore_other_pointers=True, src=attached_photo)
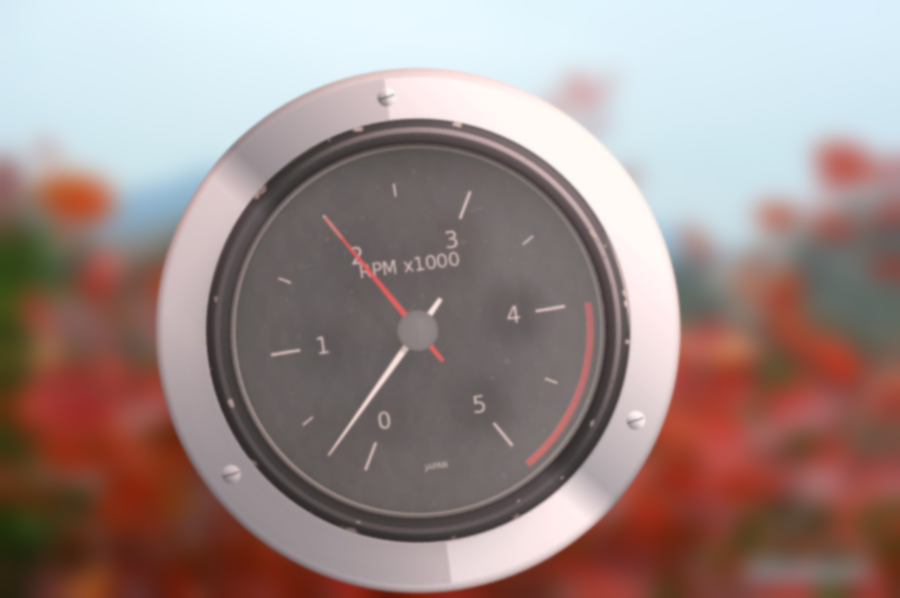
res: rpm 250
